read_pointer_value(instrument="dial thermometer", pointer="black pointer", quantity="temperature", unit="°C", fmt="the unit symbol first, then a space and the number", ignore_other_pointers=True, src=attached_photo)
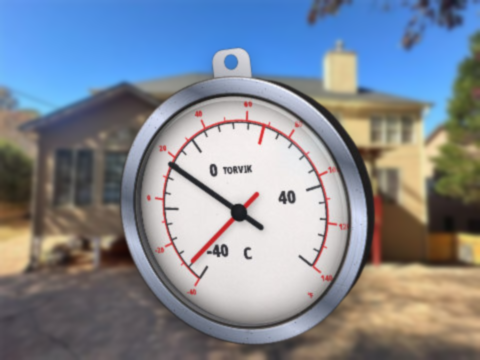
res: °C -8
